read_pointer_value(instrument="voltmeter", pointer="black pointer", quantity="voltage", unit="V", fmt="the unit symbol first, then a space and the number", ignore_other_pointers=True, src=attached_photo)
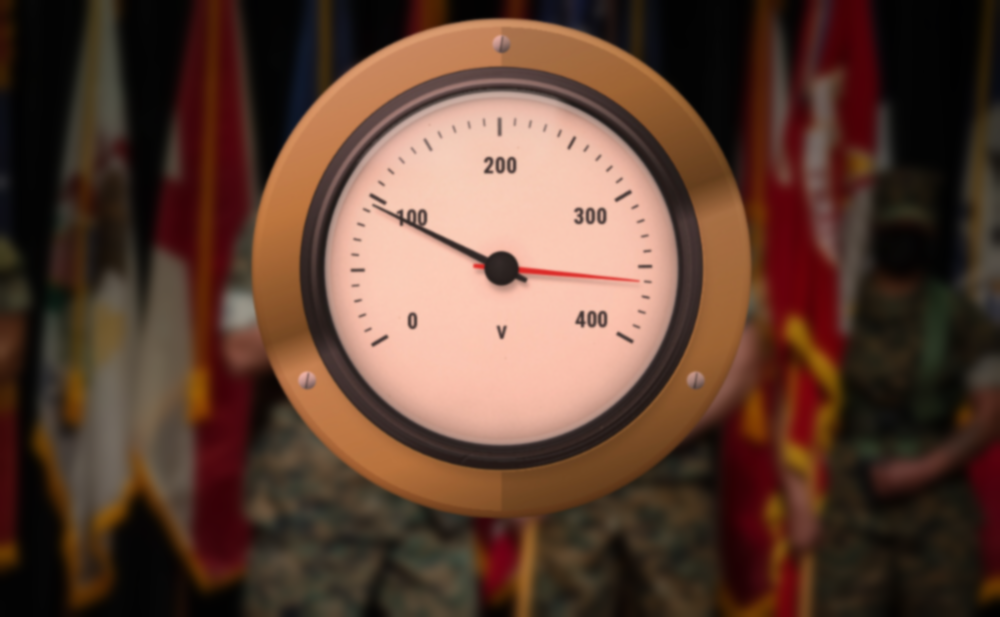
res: V 95
